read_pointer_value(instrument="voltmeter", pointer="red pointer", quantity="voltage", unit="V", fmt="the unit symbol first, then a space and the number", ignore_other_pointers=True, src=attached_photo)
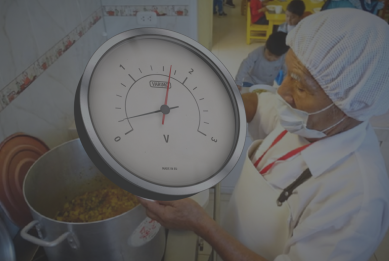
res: V 1.7
